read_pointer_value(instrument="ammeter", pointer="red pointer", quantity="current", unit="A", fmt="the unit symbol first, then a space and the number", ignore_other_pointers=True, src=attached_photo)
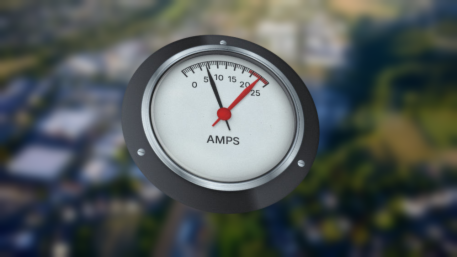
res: A 22.5
